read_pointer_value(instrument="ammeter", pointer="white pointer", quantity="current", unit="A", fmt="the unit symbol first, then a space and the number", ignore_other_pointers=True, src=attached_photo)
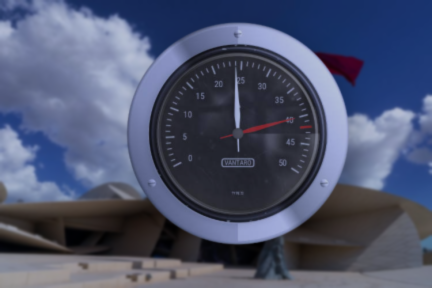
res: A 24
